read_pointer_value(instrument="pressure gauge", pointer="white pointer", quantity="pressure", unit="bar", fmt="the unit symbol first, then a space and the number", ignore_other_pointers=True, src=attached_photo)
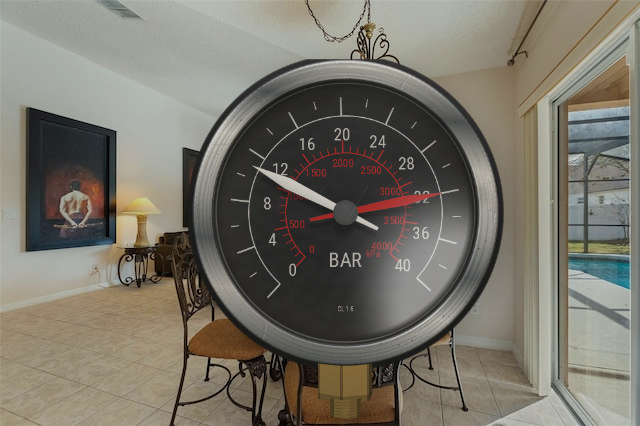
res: bar 11
